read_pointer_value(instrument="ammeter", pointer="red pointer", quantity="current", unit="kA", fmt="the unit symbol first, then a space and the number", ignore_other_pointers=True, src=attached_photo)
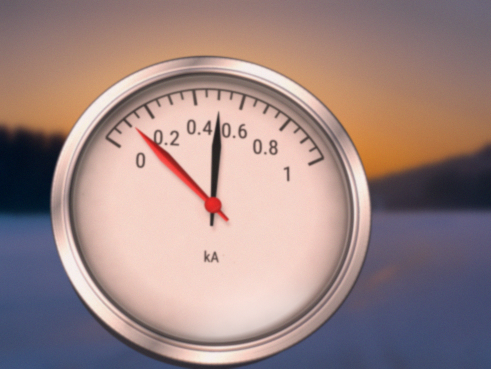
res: kA 0.1
